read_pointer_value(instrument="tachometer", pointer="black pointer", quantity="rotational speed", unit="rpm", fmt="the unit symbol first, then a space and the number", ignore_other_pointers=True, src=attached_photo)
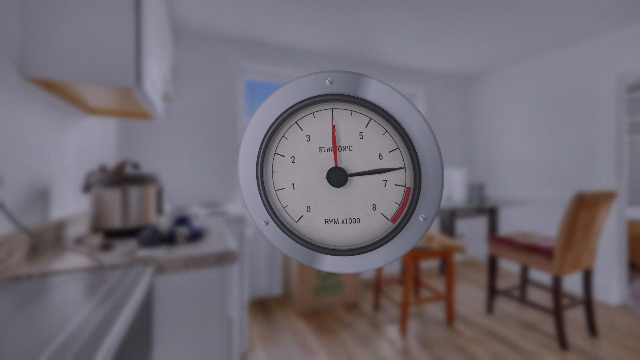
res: rpm 6500
